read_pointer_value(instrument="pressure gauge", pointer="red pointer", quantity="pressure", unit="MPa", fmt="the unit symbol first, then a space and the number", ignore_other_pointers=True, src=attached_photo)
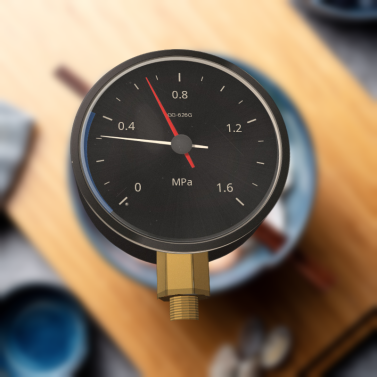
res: MPa 0.65
